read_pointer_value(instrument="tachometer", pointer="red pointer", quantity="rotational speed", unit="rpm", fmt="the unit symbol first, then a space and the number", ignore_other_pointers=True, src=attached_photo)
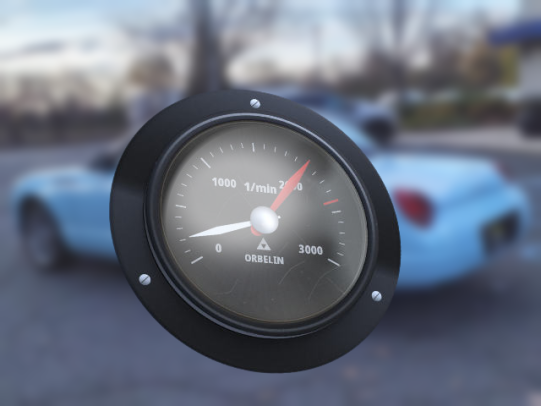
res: rpm 2000
